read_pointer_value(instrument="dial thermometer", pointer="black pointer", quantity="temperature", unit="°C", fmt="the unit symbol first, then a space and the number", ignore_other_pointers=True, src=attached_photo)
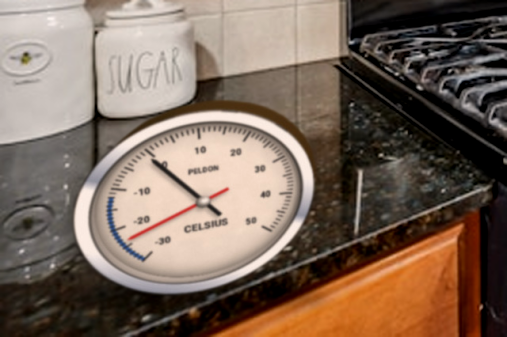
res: °C 0
